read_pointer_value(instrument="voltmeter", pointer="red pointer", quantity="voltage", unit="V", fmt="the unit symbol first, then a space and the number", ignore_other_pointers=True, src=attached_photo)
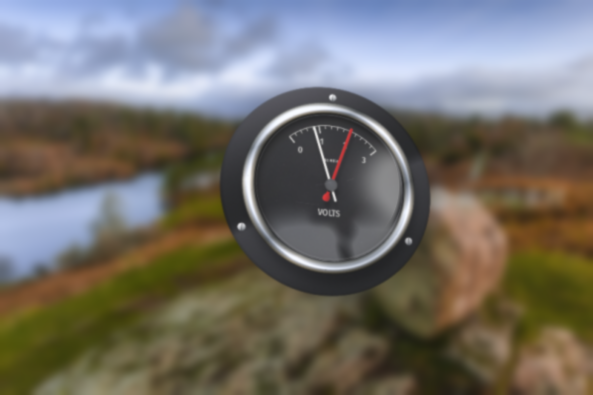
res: V 2
